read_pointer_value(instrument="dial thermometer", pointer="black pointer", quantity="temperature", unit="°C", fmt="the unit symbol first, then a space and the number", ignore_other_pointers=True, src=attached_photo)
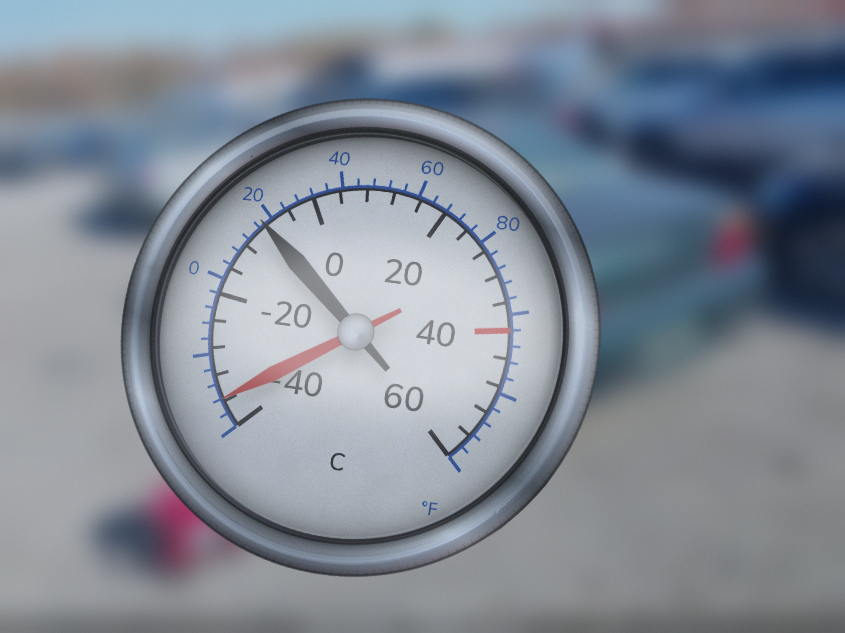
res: °C -8
